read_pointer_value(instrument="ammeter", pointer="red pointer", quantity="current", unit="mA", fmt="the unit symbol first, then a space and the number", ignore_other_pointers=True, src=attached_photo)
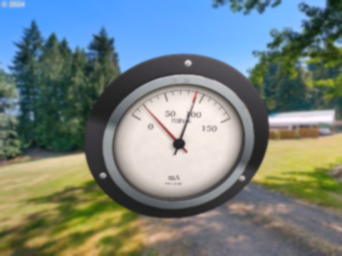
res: mA 20
